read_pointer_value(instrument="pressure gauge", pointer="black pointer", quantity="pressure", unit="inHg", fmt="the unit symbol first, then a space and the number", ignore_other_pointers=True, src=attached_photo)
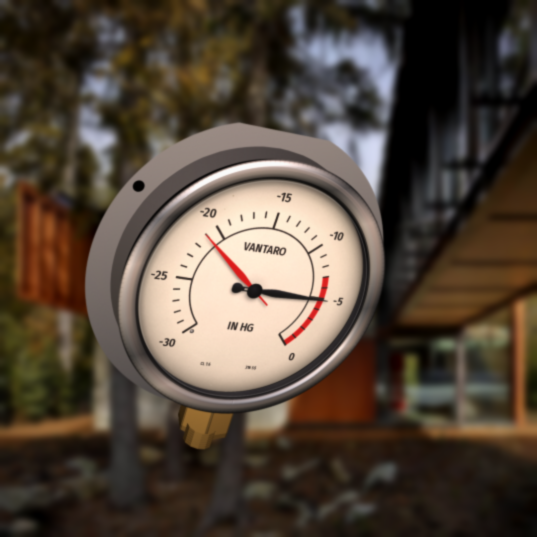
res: inHg -5
